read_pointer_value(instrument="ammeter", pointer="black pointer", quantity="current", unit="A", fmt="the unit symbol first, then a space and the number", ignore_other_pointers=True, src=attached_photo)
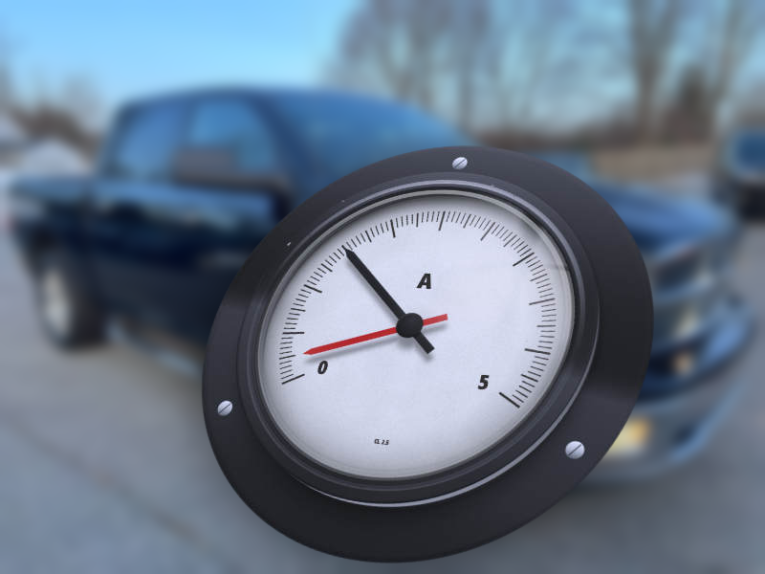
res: A 1.5
